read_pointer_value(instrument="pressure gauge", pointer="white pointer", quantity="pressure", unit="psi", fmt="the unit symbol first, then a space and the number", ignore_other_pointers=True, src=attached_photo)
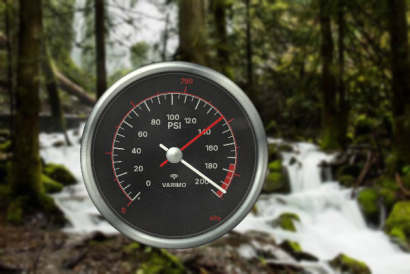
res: psi 195
